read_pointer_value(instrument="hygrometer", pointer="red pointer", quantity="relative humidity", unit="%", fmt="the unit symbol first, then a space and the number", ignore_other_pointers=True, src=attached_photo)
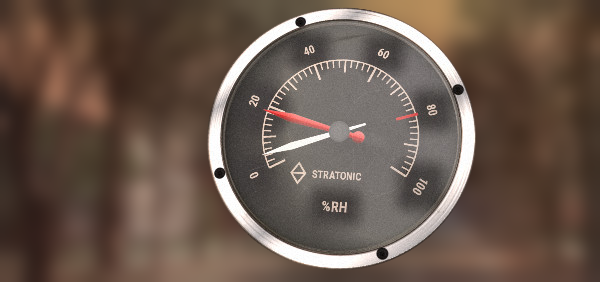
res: % 18
